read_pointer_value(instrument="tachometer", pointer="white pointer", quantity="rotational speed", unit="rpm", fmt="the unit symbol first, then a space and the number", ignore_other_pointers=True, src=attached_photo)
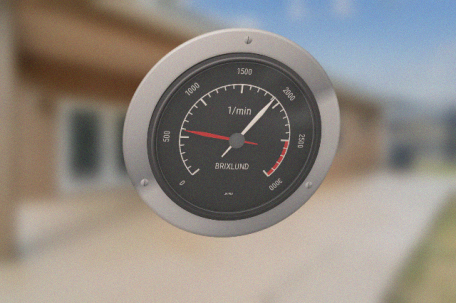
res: rpm 1900
